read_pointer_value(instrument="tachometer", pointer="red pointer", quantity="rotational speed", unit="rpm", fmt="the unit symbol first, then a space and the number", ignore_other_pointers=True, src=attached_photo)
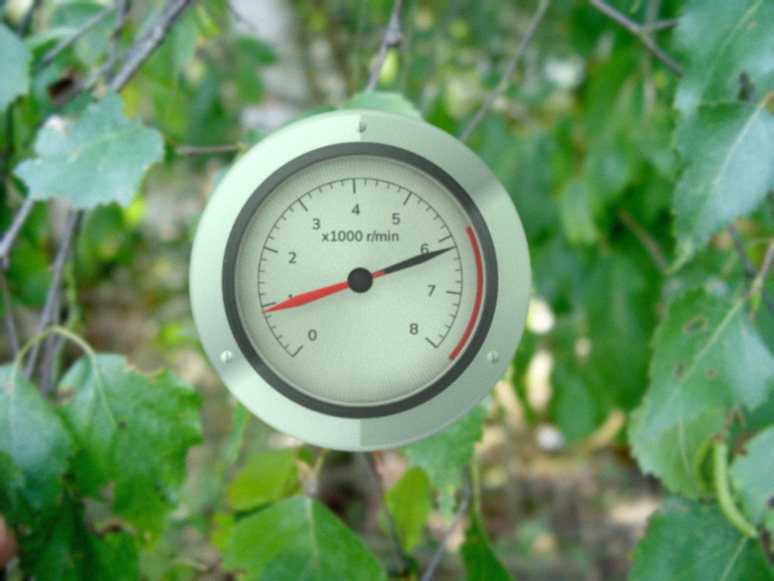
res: rpm 900
